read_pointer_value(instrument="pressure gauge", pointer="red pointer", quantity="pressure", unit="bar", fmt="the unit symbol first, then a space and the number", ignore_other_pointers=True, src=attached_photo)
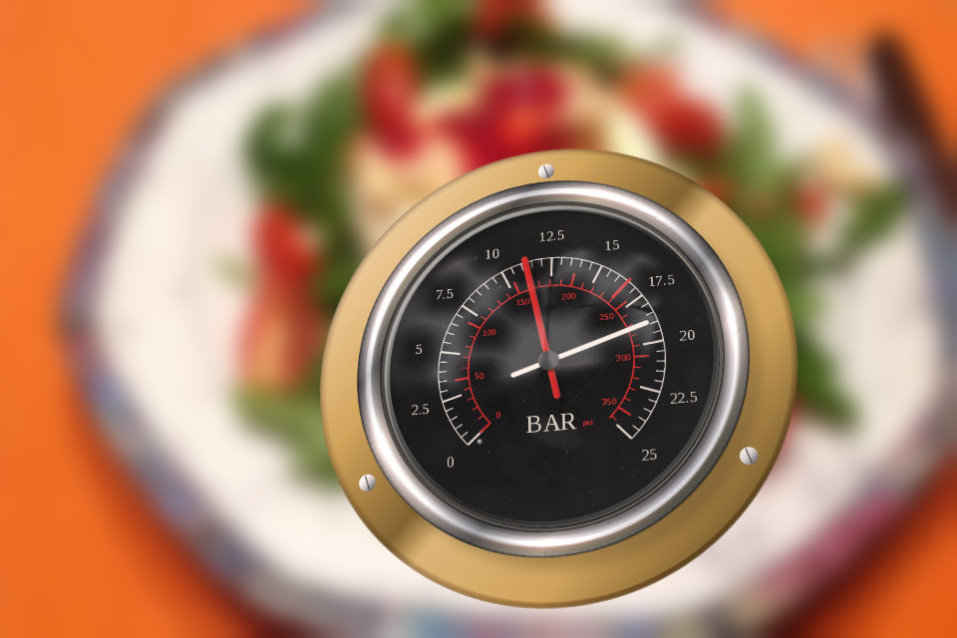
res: bar 11.25
